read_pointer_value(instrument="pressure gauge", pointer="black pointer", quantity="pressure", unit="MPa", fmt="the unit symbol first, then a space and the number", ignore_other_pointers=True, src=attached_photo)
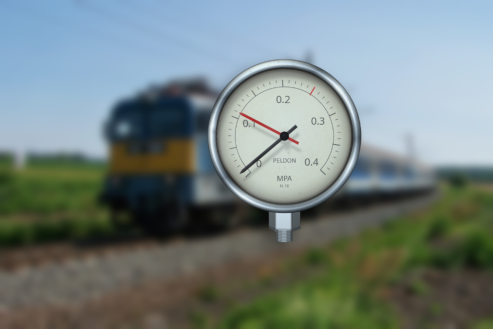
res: MPa 0.01
